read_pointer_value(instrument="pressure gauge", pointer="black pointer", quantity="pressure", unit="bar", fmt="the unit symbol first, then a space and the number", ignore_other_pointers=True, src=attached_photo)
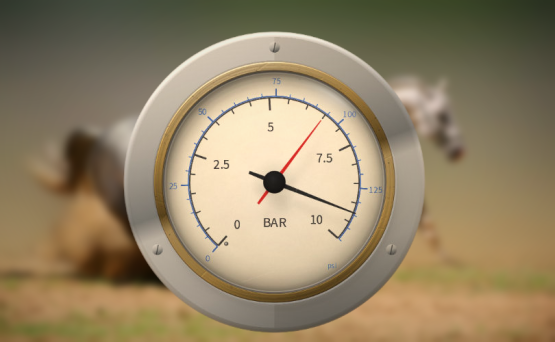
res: bar 9.25
